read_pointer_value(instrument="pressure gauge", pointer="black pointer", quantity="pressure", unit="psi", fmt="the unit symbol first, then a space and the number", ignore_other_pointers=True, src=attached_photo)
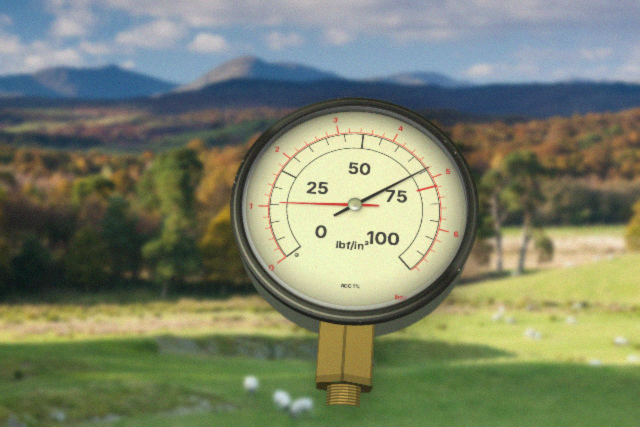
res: psi 70
